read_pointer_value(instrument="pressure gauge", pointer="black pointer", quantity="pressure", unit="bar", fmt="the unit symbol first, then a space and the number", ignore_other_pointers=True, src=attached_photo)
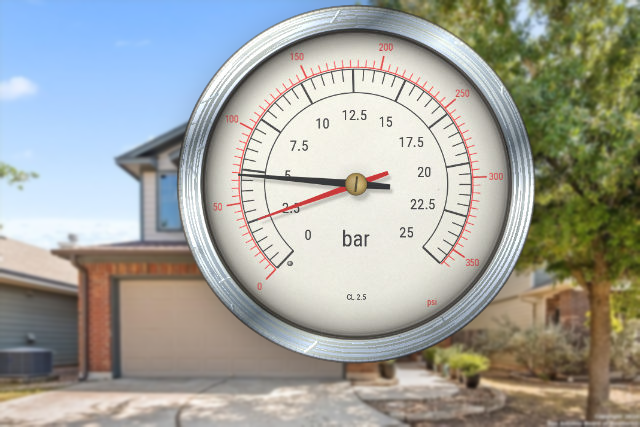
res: bar 4.75
